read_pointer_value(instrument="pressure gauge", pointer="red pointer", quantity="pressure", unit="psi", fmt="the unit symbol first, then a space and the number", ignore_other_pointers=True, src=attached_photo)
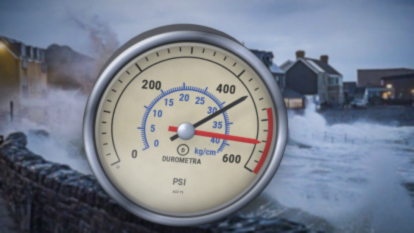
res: psi 540
